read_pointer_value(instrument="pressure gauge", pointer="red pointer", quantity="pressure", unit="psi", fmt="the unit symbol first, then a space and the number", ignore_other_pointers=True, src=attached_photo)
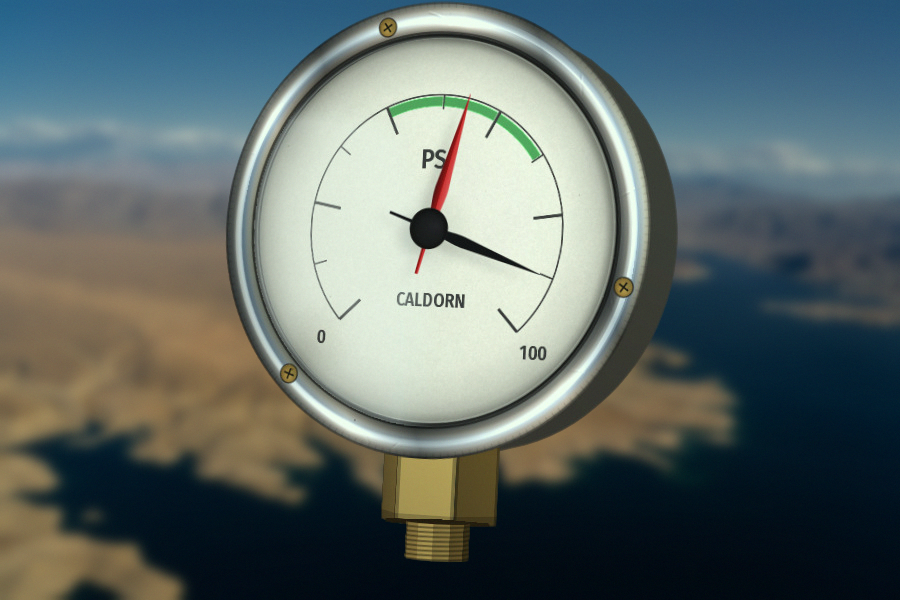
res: psi 55
